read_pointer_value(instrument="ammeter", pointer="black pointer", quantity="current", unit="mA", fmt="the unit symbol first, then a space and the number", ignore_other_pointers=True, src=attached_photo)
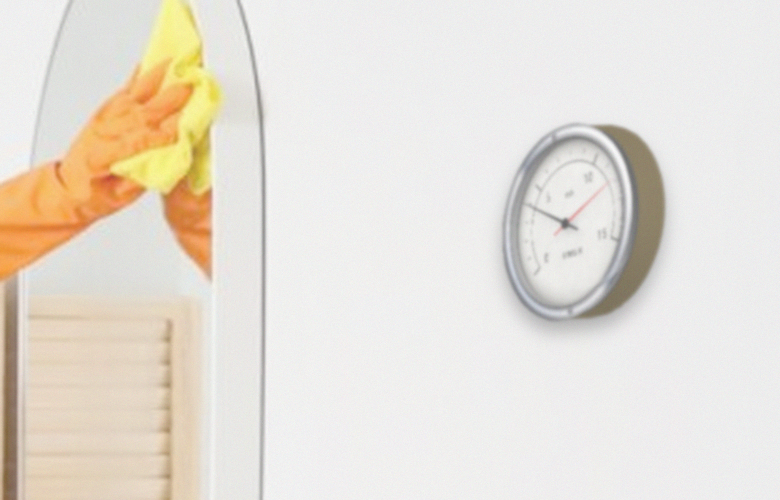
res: mA 4
